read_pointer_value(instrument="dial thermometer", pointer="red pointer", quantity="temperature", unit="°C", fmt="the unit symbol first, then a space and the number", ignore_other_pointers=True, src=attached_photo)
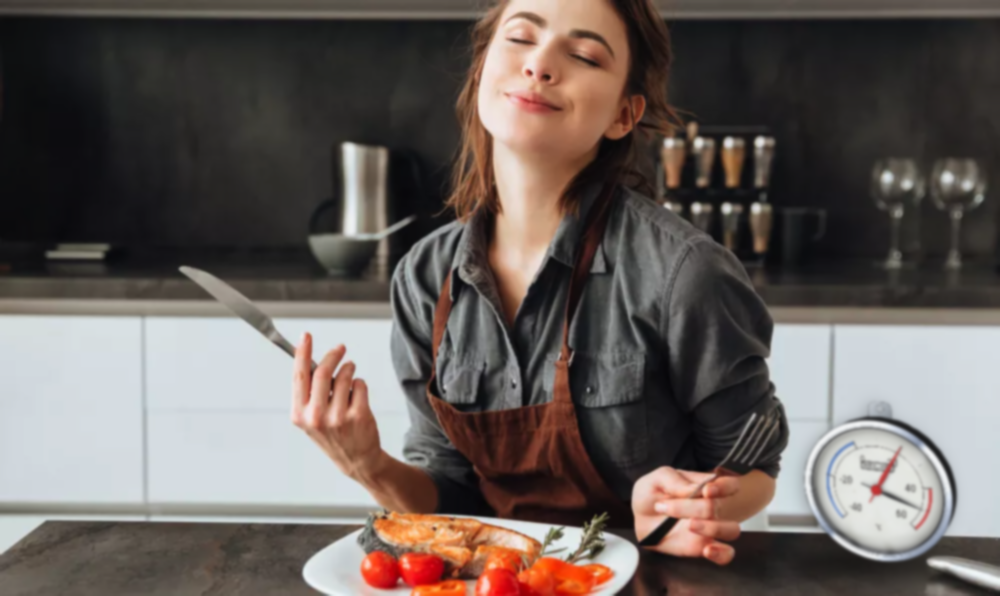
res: °C 20
